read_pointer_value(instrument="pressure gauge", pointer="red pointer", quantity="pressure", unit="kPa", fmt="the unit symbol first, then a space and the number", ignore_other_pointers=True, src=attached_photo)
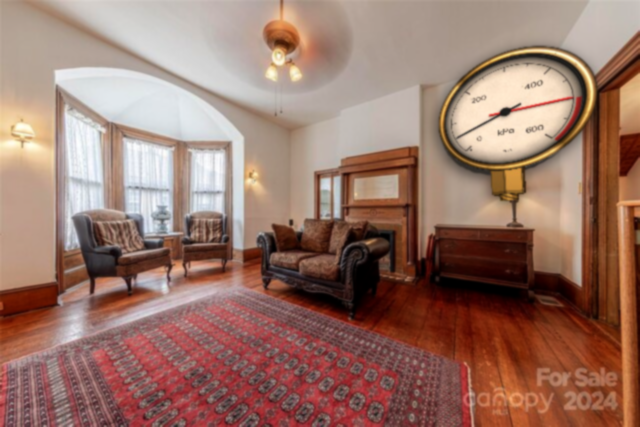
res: kPa 500
